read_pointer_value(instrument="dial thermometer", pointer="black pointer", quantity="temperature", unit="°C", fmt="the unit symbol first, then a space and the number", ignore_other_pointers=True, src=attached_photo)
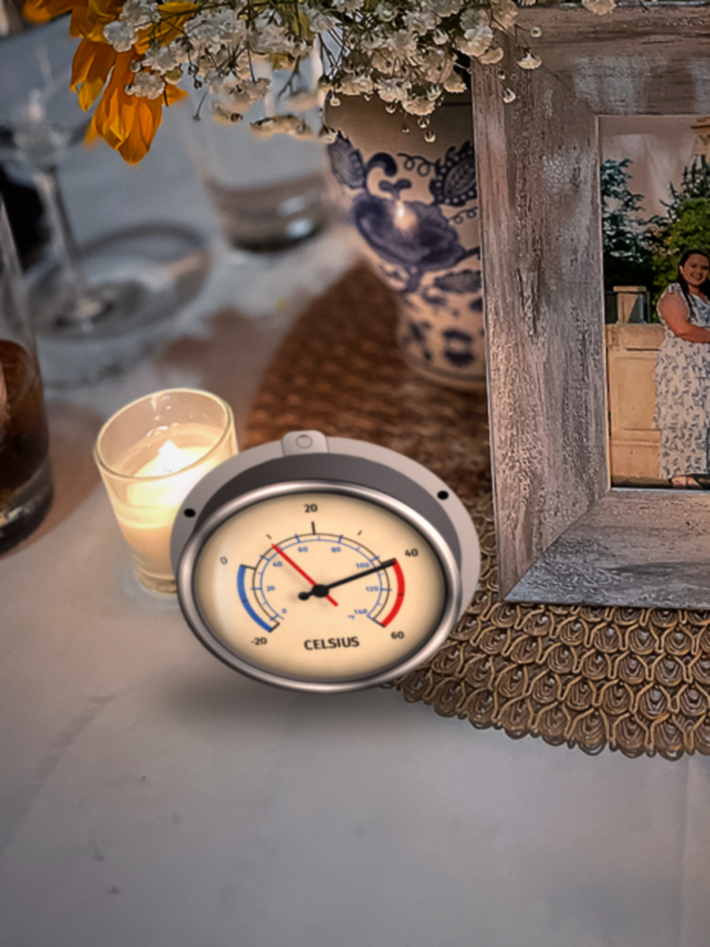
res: °C 40
